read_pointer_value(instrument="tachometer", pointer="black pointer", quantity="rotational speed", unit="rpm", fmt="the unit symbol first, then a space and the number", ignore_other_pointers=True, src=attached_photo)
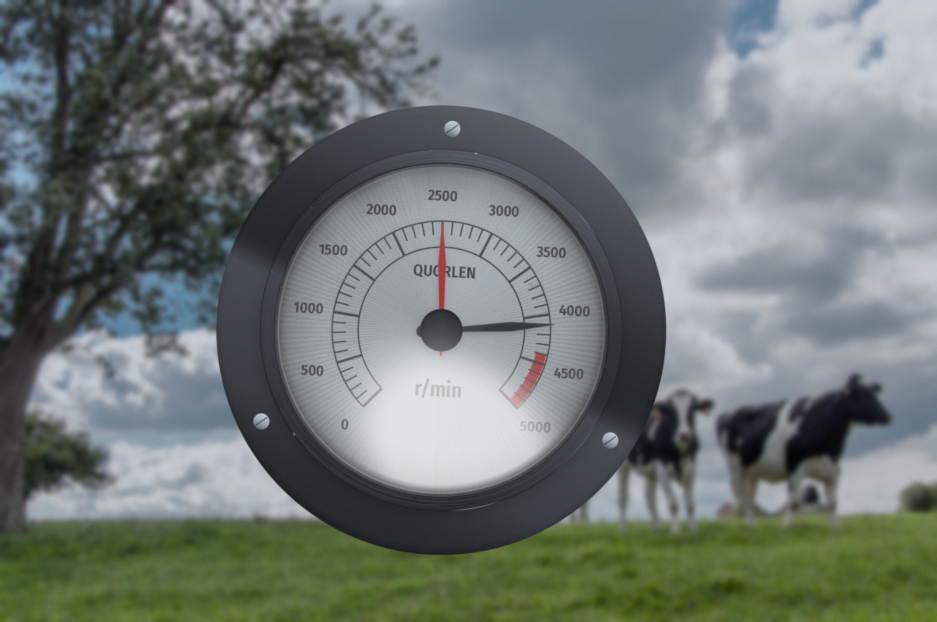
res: rpm 4100
